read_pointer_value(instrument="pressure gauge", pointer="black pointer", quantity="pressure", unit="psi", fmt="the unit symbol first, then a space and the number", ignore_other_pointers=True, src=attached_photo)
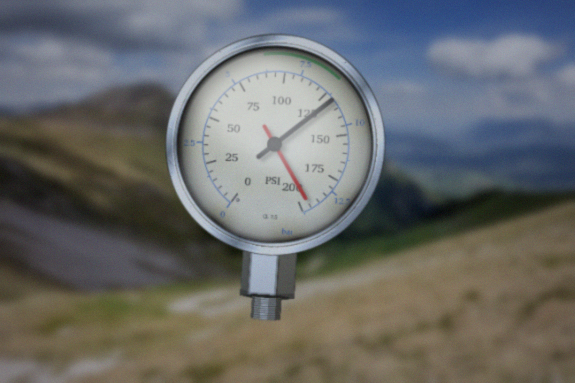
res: psi 130
